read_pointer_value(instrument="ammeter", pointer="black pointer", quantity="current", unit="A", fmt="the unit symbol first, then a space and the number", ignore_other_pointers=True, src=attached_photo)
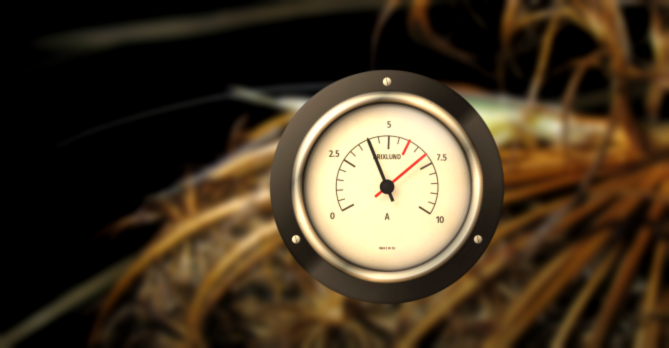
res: A 4
